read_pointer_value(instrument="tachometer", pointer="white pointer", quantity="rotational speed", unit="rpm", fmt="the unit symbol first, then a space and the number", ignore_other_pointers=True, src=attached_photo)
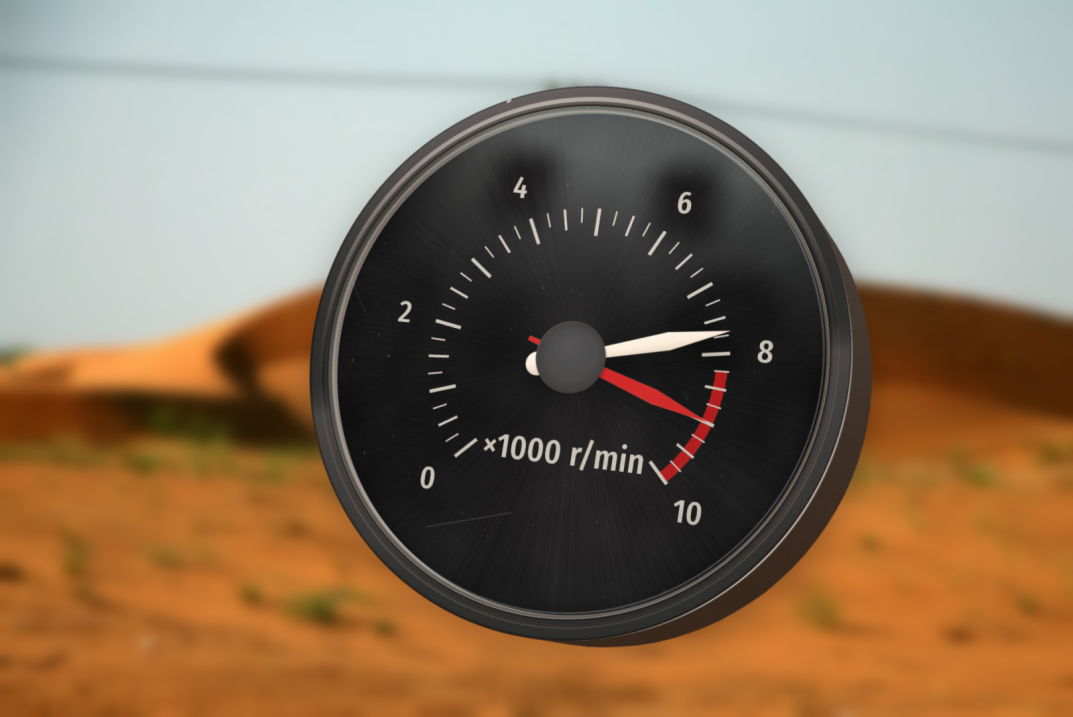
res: rpm 7750
